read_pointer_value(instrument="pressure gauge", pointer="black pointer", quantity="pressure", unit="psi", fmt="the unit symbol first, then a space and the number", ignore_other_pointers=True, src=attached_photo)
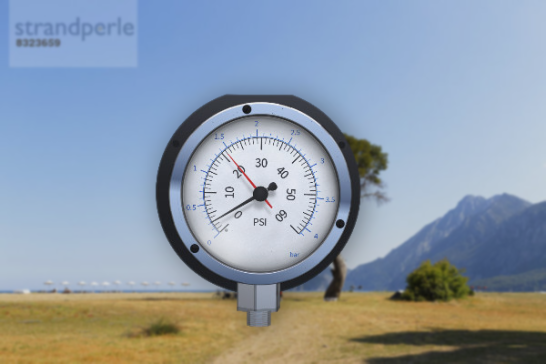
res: psi 3
